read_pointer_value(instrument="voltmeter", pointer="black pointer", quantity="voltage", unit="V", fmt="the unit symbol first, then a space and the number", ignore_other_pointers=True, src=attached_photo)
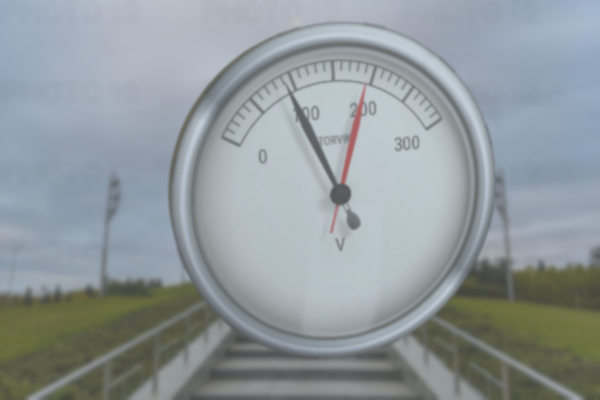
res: V 90
